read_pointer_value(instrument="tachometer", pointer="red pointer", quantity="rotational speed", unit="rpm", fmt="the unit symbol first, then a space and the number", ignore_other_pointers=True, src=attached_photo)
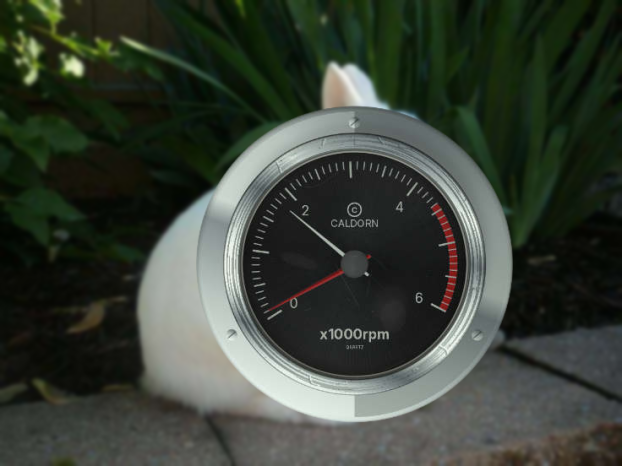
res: rpm 100
